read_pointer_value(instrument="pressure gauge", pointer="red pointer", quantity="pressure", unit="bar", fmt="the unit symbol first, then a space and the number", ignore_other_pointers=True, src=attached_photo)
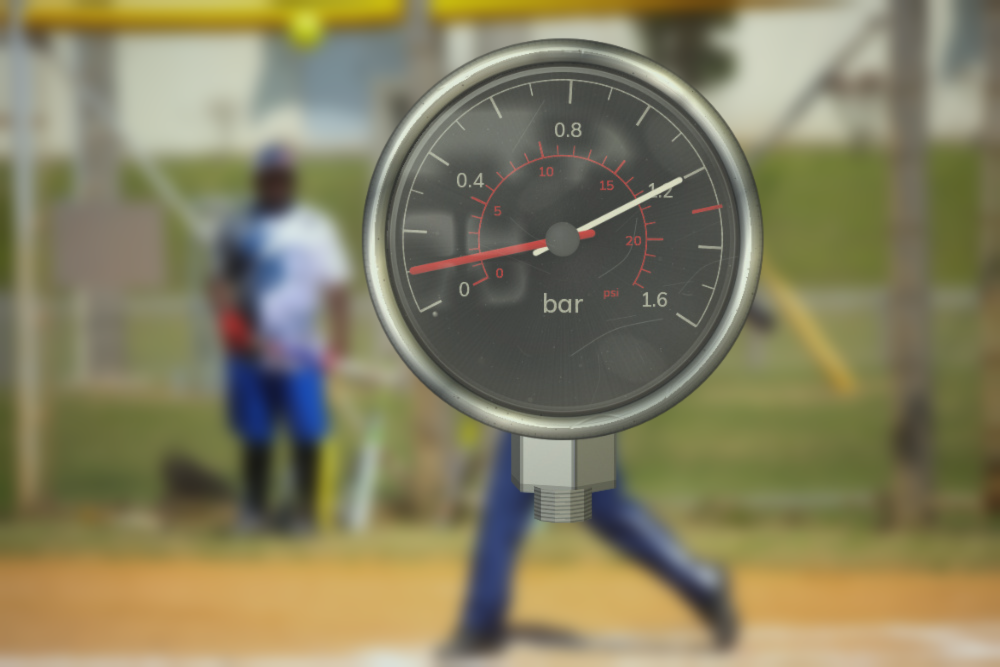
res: bar 0.1
